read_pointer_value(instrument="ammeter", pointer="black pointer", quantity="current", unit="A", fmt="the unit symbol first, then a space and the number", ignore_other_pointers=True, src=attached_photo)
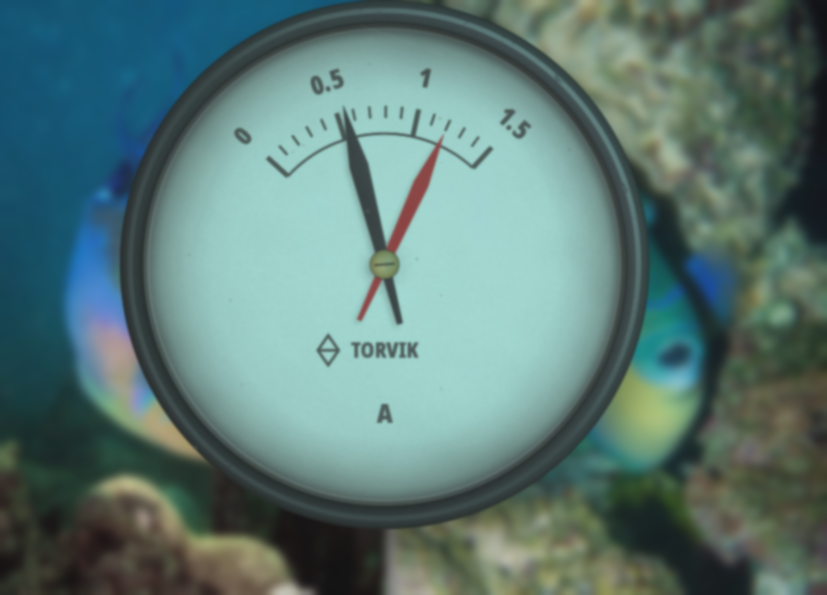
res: A 0.55
